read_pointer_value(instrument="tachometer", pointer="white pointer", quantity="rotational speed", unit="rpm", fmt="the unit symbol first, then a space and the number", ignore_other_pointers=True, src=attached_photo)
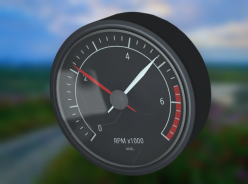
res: rpm 4800
